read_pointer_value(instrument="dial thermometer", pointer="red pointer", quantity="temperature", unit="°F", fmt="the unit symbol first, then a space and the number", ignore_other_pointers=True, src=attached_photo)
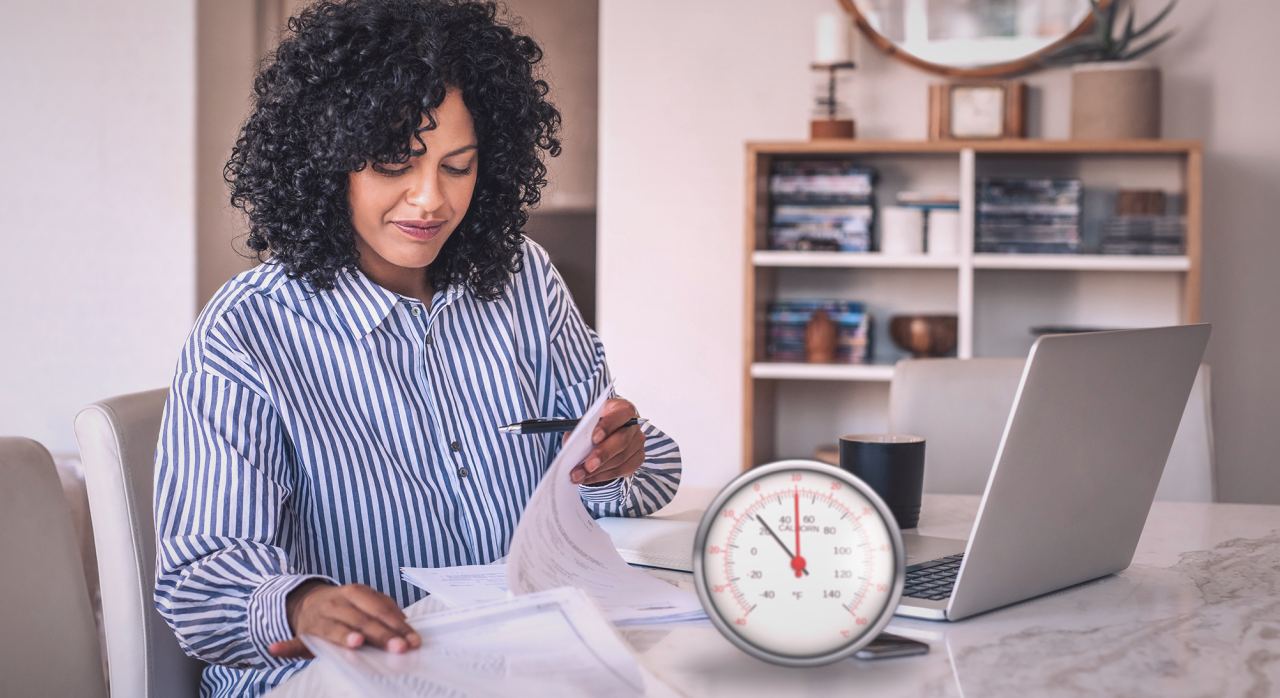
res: °F 50
